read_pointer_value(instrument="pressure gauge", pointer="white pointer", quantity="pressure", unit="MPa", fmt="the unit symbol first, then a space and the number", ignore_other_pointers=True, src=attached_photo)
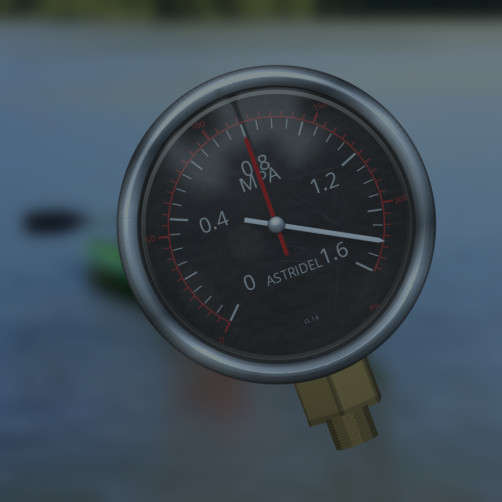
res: MPa 1.5
